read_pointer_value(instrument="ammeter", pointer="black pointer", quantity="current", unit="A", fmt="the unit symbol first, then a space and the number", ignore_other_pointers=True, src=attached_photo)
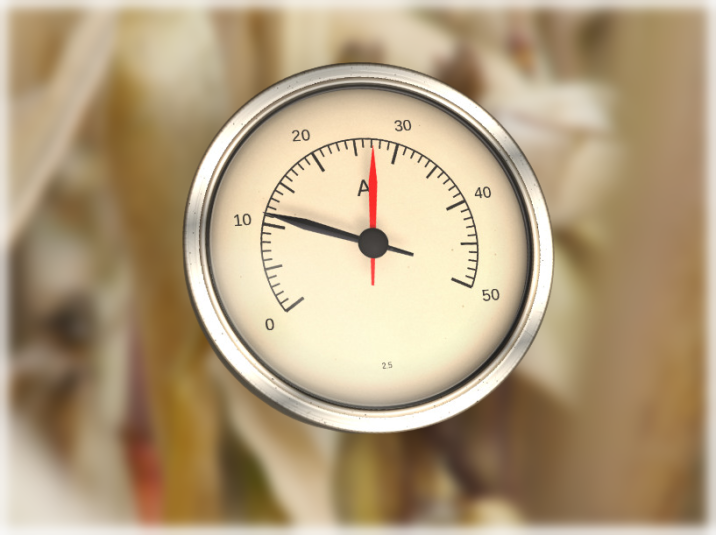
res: A 11
